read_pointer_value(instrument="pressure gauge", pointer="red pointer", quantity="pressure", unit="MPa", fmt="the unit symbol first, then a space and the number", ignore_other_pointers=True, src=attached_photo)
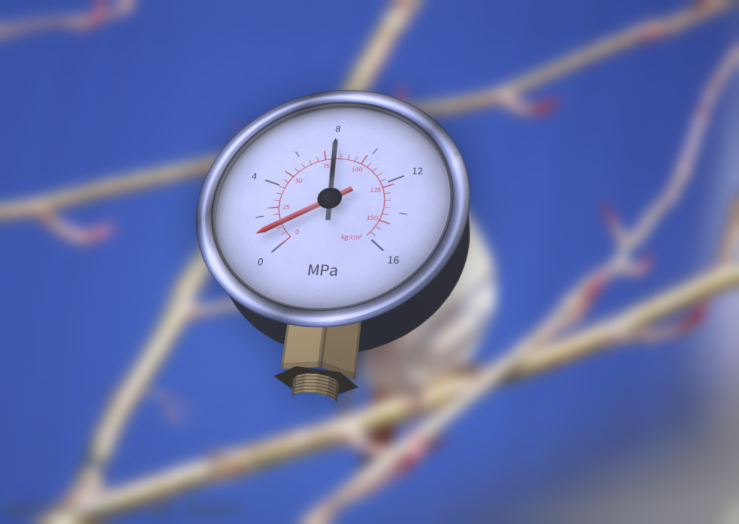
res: MPa 1
